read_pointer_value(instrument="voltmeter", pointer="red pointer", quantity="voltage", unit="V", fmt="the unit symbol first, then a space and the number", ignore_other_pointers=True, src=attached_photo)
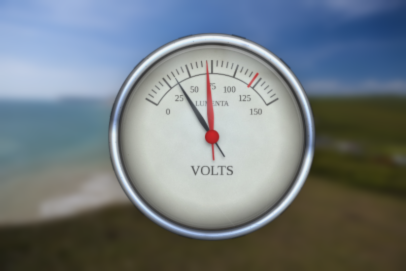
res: V 70
